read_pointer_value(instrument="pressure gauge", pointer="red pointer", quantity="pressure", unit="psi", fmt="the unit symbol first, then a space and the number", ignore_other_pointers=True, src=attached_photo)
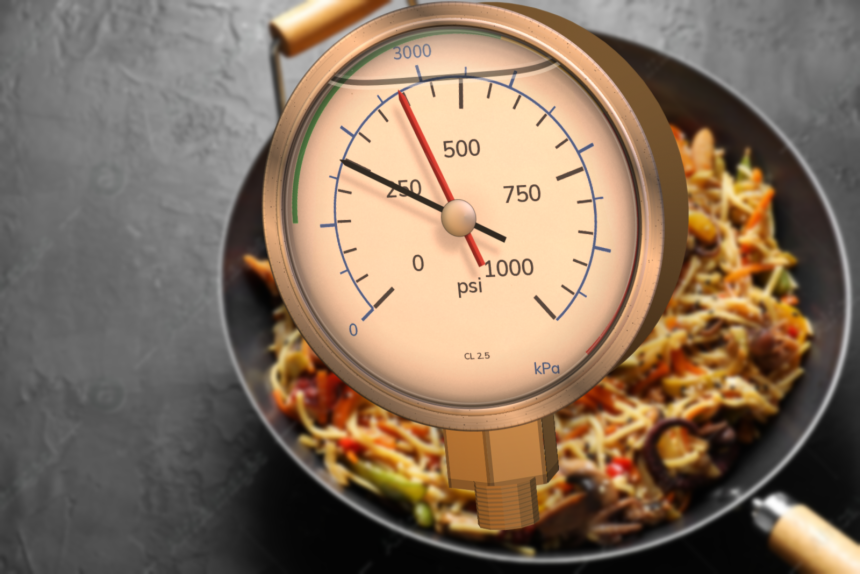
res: psi 400
